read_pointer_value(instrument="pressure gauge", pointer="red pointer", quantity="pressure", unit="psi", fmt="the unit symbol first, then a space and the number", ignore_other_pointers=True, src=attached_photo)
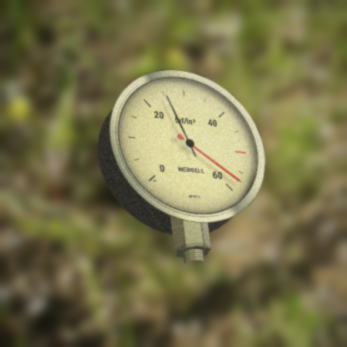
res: psi 57.5
